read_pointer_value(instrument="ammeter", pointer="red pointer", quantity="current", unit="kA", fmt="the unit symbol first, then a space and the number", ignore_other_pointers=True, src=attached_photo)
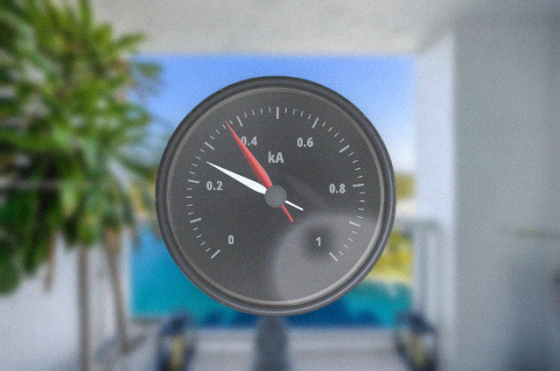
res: kA 0.37
